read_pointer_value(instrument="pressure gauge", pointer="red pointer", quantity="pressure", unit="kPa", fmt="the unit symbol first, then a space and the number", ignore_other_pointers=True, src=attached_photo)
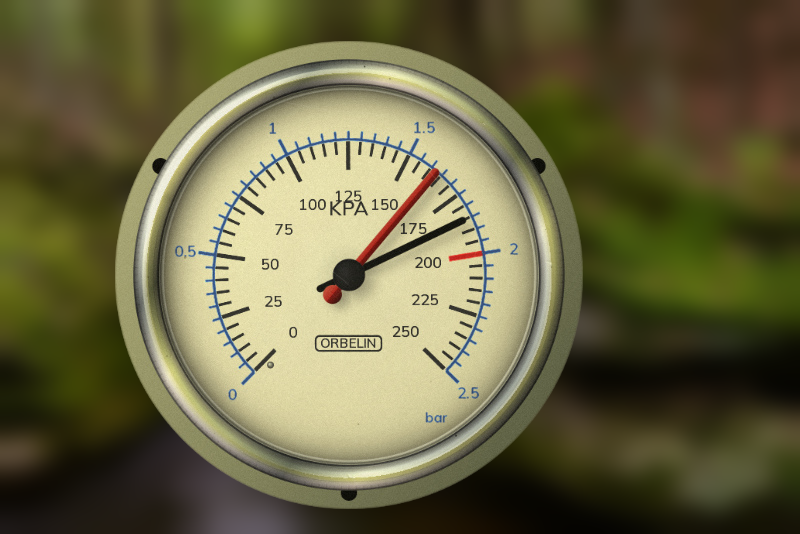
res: kPa 162.5
